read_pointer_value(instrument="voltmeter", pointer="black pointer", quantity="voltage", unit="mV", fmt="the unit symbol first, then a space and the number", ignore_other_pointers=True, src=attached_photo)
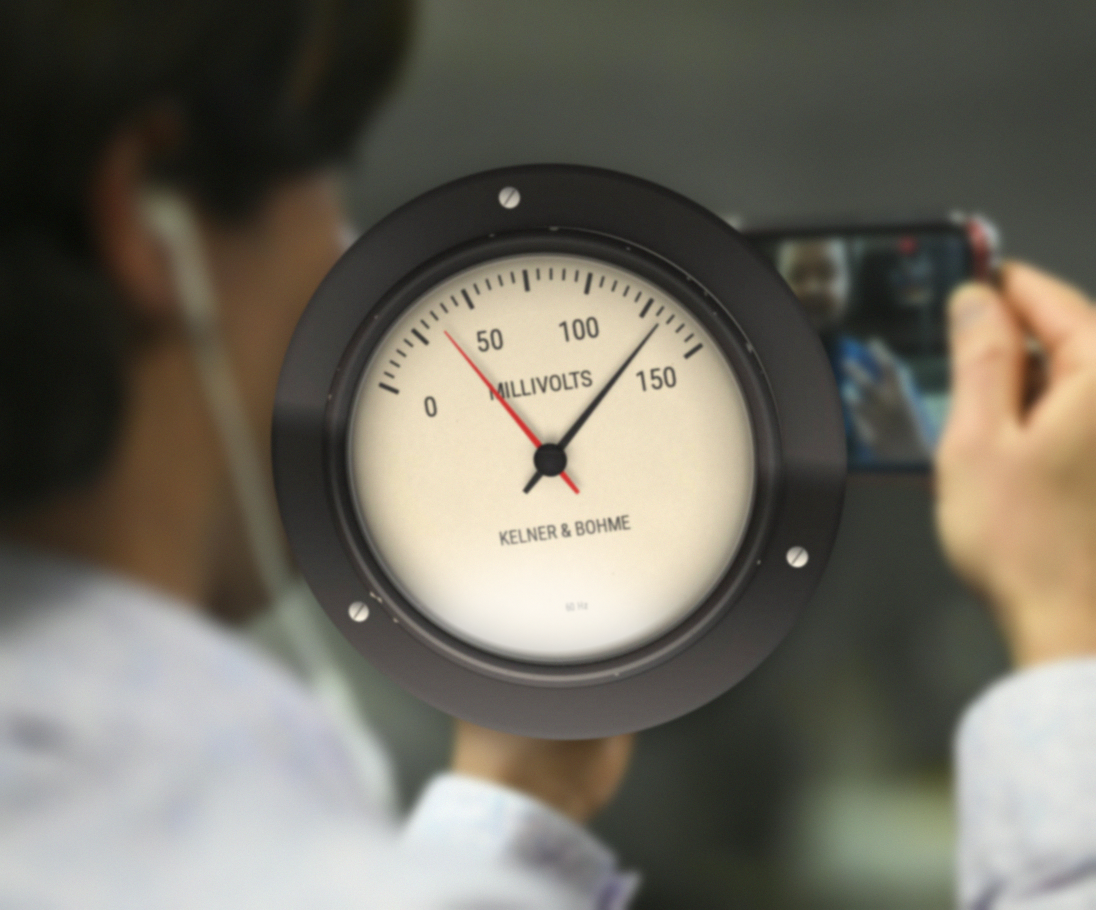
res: mV 132.5
